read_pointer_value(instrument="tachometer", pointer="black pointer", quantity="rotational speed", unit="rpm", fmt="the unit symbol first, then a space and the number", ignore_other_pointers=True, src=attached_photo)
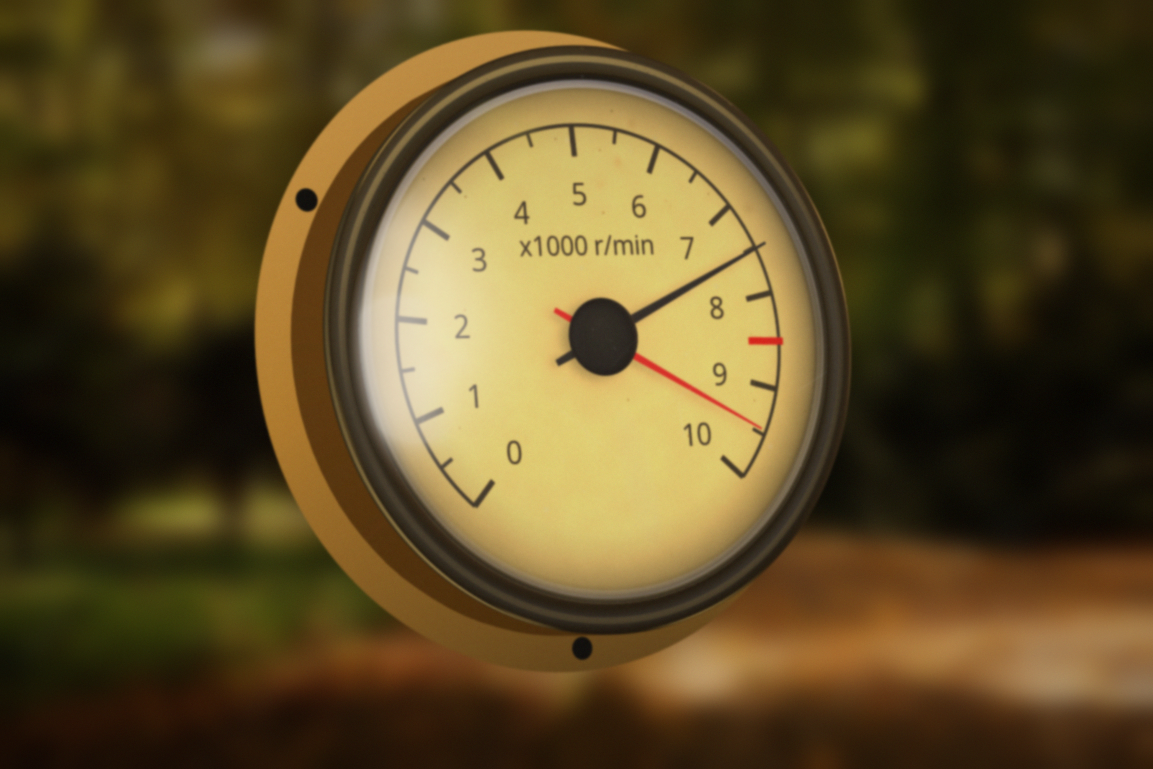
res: rpm 7500
